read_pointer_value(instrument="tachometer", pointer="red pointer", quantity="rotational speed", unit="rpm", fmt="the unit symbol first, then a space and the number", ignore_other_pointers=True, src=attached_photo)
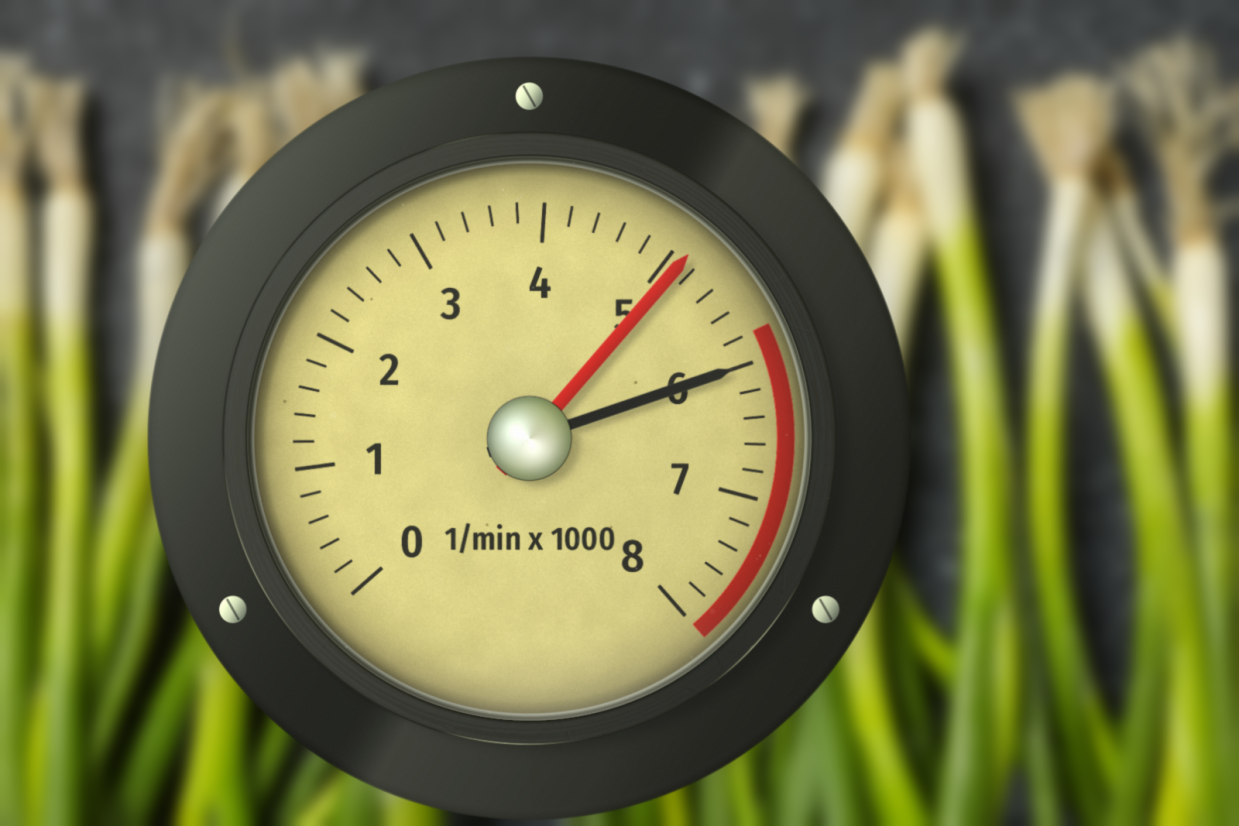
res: rpm 5100
